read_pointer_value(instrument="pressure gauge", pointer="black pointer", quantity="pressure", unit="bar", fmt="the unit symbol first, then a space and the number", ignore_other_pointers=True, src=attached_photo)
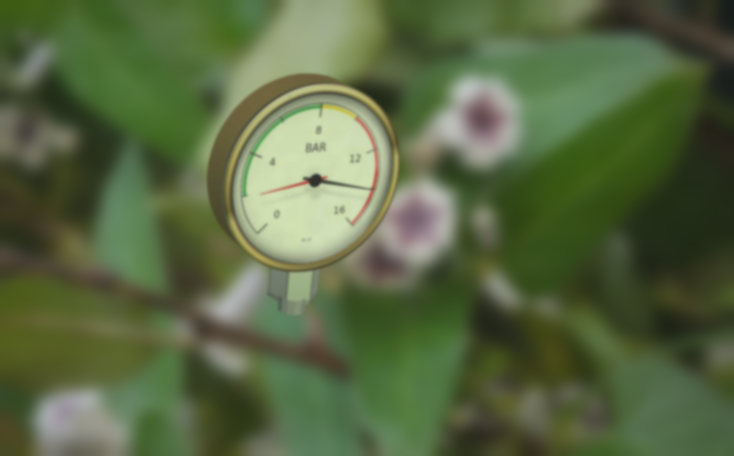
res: bar 14
